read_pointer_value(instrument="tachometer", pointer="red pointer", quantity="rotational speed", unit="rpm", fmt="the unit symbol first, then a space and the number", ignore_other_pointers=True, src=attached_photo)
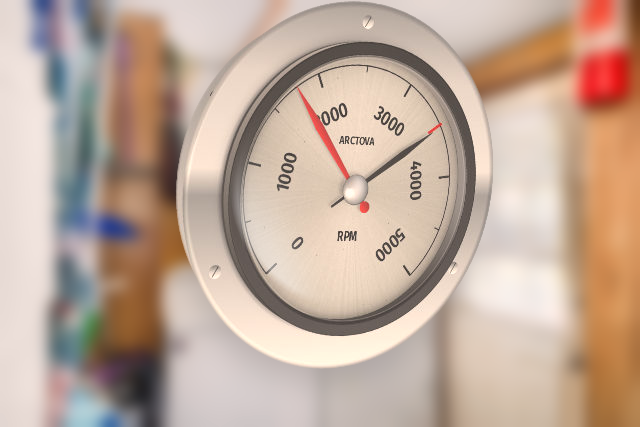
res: rpm 1750
